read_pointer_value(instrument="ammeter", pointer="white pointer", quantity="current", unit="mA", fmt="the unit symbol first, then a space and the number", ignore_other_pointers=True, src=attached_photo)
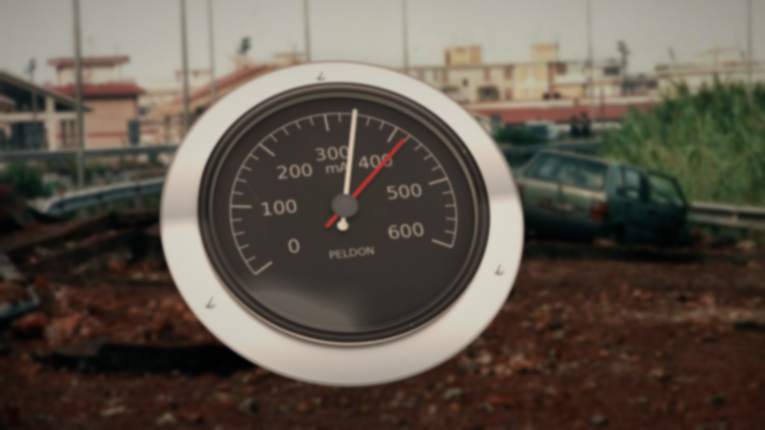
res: mA 340
